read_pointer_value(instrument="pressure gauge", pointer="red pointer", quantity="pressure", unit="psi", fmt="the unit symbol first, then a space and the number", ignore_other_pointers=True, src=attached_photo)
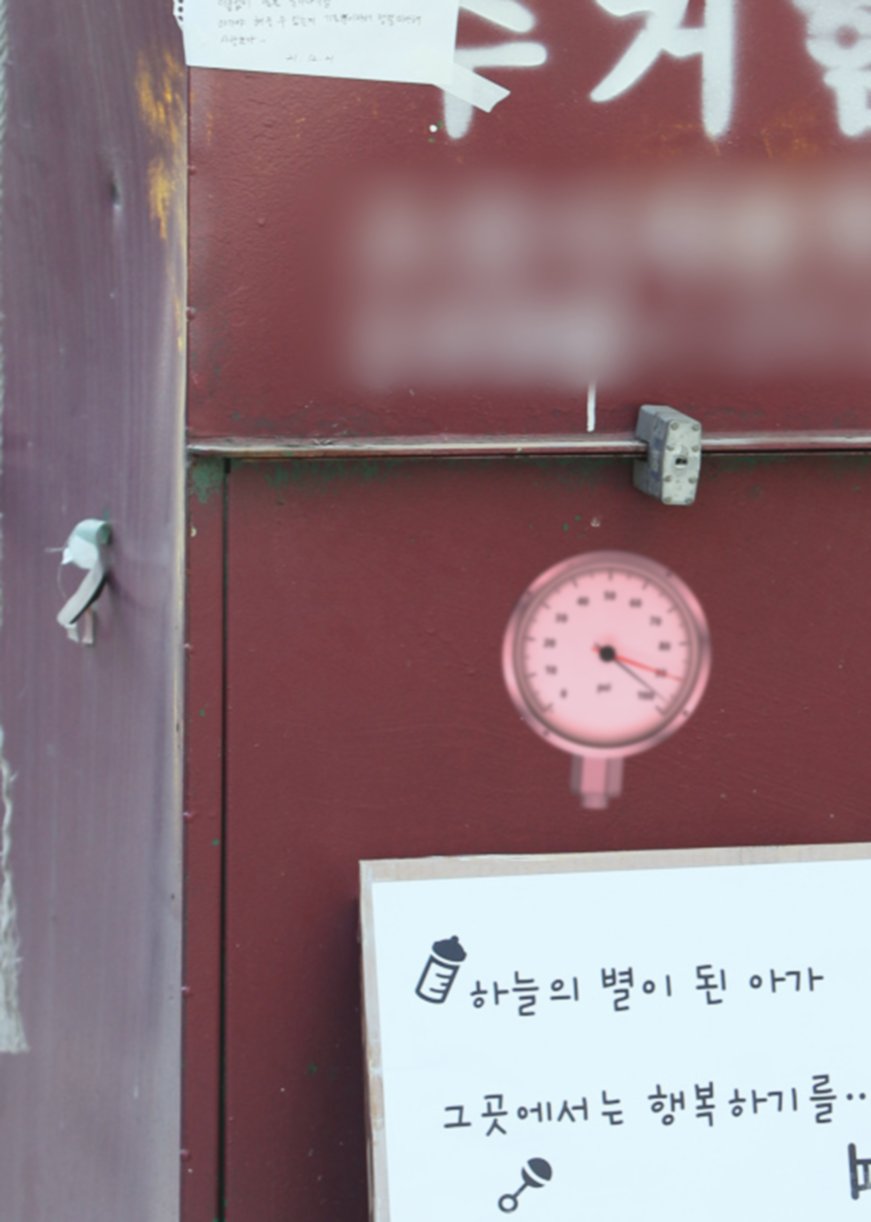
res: psi 90
